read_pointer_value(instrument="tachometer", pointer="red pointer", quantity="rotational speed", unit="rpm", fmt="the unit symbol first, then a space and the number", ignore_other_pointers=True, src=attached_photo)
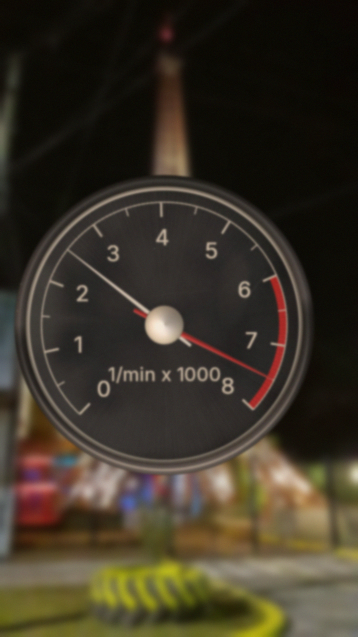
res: rpm 7500
